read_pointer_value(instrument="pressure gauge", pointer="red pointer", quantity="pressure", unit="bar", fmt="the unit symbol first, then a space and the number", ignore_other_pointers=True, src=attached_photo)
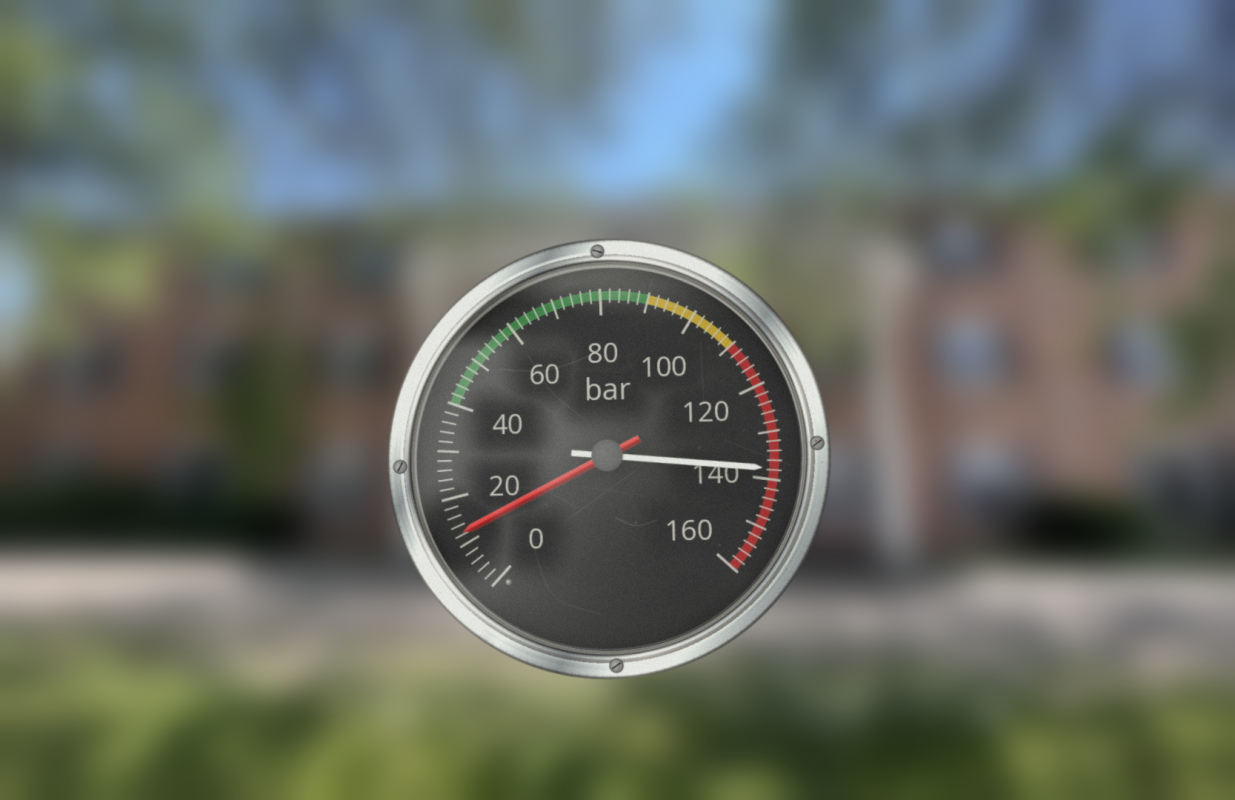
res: bar 12
